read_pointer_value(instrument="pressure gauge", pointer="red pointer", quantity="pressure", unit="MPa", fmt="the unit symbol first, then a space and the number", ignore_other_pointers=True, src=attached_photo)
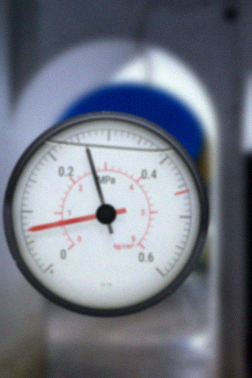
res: MPa 0.07
